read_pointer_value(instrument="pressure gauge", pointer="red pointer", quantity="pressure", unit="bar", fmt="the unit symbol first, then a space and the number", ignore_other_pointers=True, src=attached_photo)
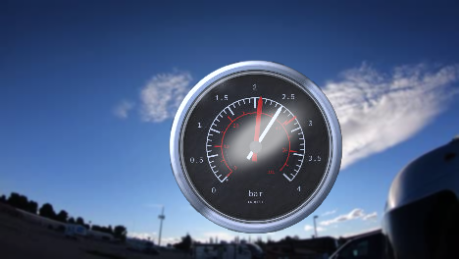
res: bar 2.1
